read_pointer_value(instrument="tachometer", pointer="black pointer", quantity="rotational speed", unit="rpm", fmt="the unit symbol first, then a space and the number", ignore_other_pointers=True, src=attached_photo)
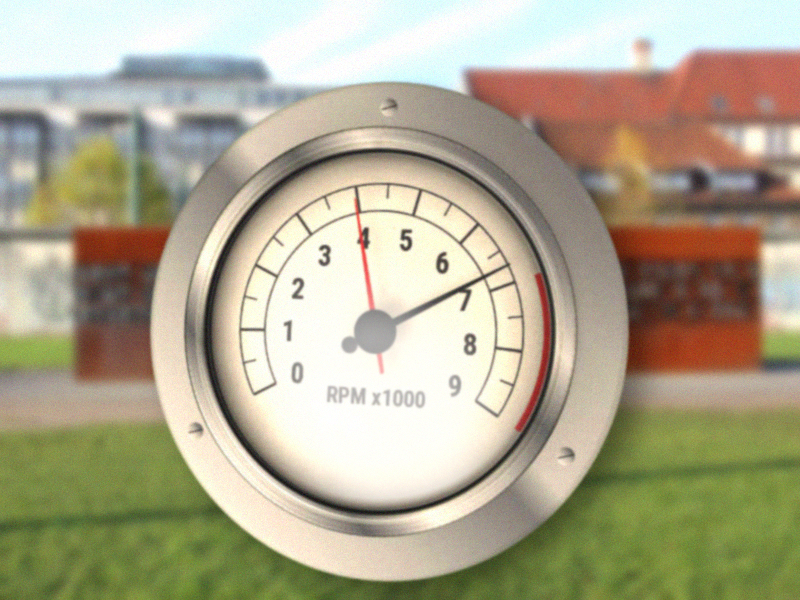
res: rpm 6750
